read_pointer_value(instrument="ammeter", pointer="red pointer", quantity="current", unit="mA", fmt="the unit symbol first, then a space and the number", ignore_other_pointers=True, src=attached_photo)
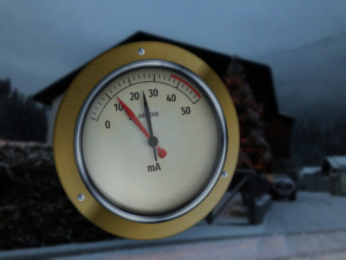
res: mA 12
